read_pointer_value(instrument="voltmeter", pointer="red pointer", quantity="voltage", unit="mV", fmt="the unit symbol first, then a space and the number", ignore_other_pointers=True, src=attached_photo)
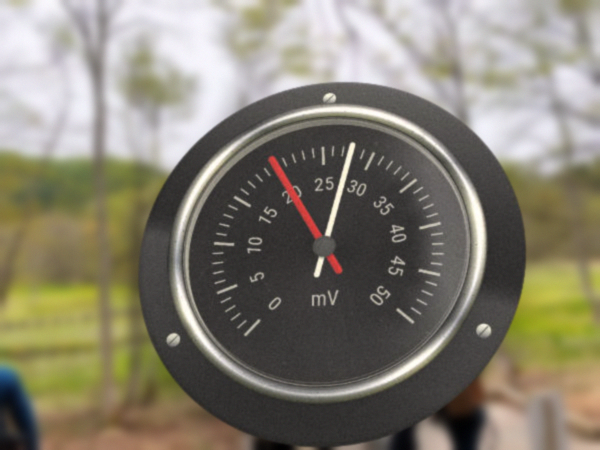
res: mV 20
